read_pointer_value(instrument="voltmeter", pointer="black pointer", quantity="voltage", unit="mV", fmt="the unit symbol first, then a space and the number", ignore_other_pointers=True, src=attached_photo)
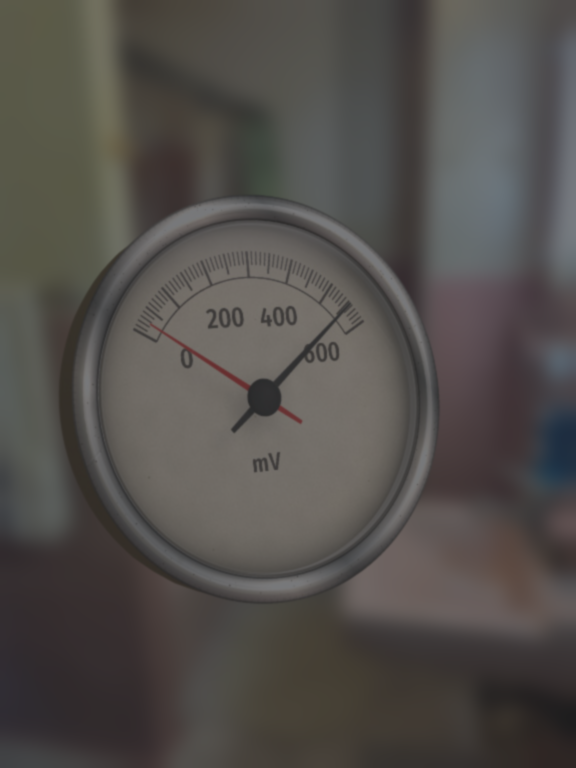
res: mV 550
